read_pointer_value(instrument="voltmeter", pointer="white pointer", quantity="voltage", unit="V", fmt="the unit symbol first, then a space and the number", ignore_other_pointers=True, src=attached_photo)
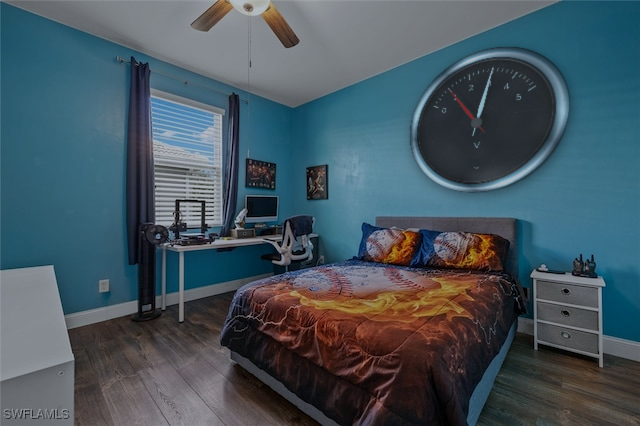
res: V 3
